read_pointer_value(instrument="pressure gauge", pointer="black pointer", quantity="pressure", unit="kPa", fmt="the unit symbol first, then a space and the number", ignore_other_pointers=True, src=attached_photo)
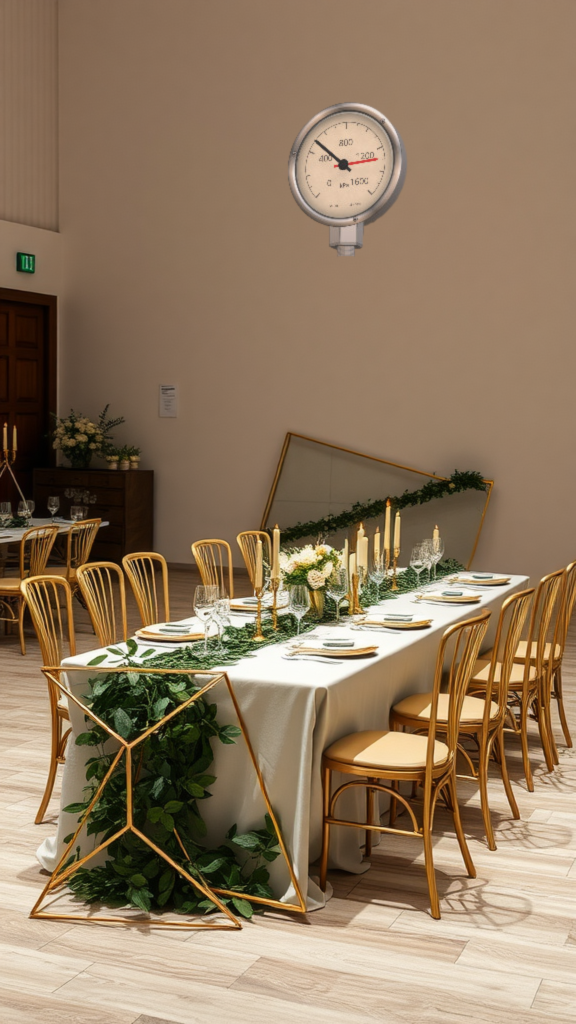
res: kPa 500
